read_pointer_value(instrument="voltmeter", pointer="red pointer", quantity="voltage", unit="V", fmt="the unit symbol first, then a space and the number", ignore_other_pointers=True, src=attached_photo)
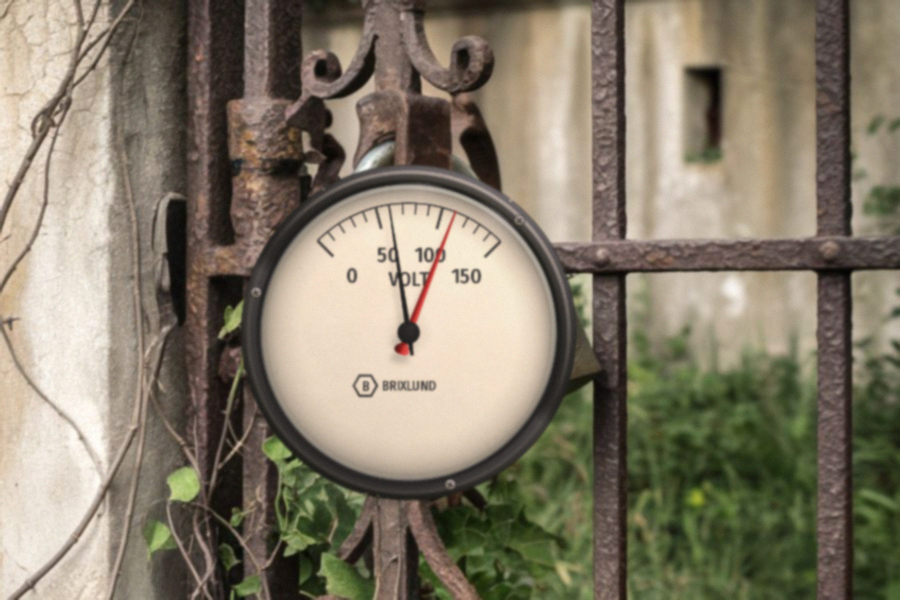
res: V 110
